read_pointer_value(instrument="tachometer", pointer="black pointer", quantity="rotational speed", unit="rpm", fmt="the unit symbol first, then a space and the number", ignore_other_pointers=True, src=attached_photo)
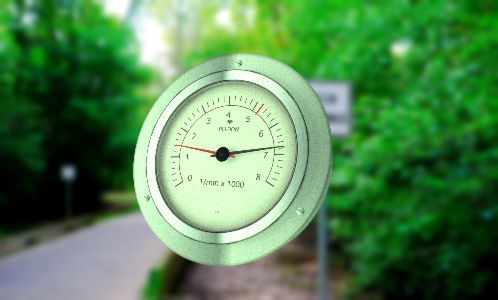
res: rpm 6800
